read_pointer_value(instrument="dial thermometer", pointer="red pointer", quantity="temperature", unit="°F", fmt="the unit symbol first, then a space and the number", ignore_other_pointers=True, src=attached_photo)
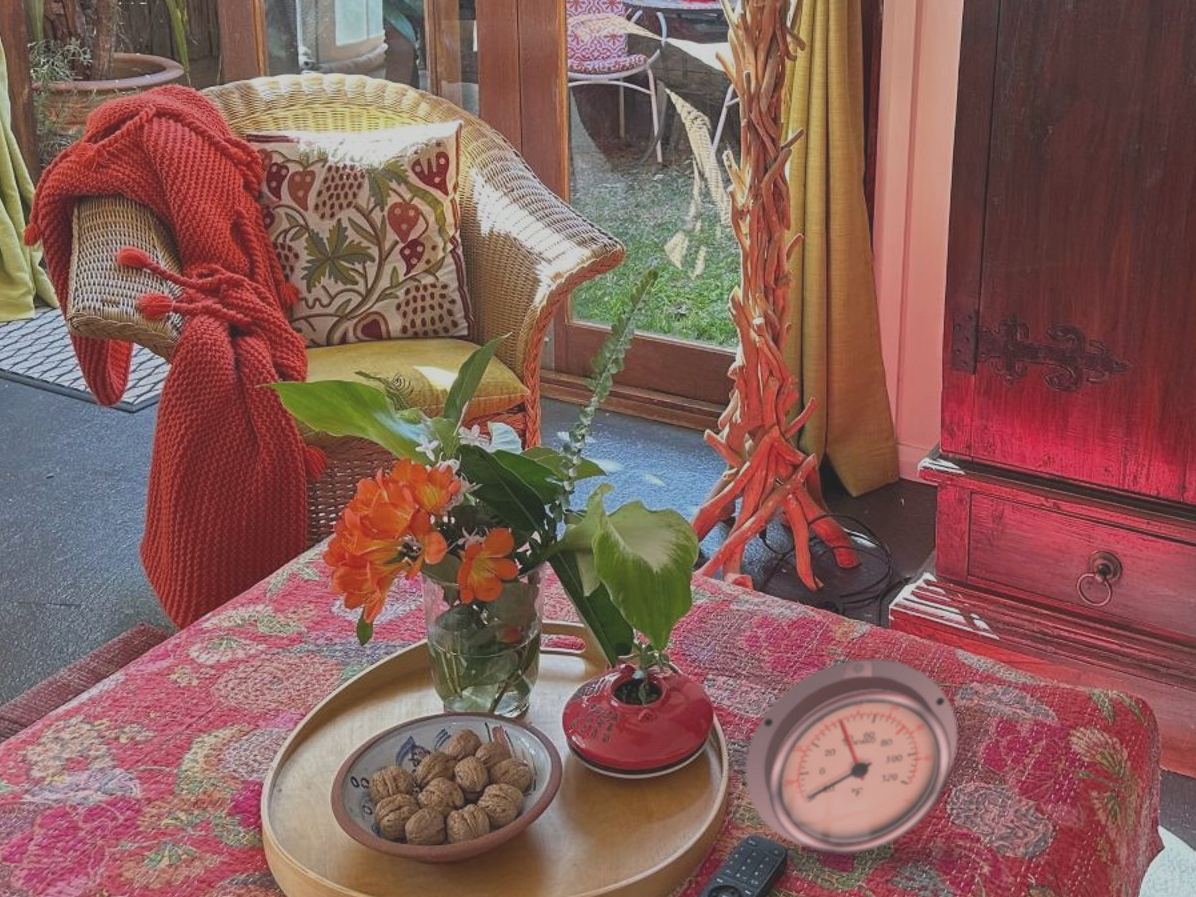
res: °F 40
